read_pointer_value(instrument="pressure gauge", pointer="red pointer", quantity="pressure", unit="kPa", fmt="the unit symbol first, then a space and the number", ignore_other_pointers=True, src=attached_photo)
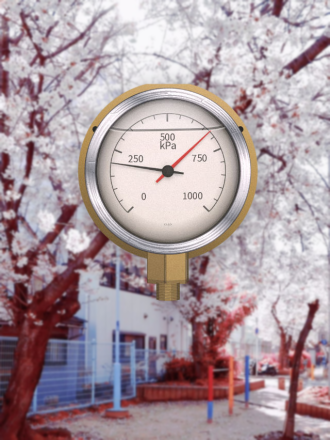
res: kPa 675
